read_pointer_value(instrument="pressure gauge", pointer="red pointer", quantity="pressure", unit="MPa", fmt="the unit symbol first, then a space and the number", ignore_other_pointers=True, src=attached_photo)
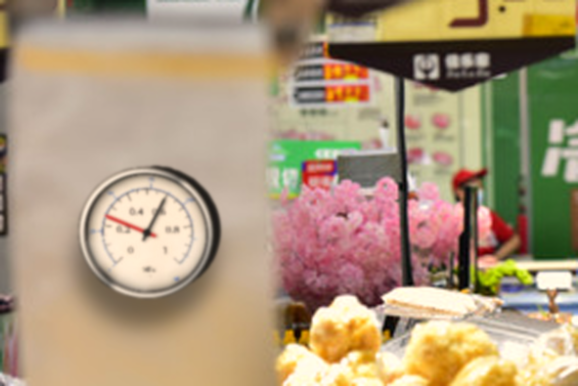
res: MPa 0.25
